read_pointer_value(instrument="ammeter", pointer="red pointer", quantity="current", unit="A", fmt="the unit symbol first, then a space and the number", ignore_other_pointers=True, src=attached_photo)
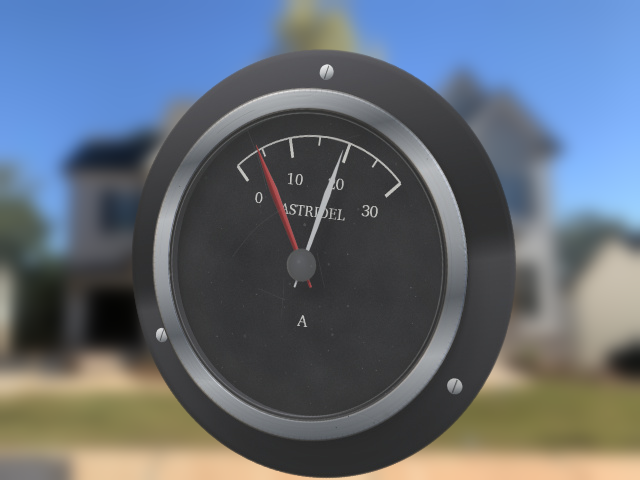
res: A 5
